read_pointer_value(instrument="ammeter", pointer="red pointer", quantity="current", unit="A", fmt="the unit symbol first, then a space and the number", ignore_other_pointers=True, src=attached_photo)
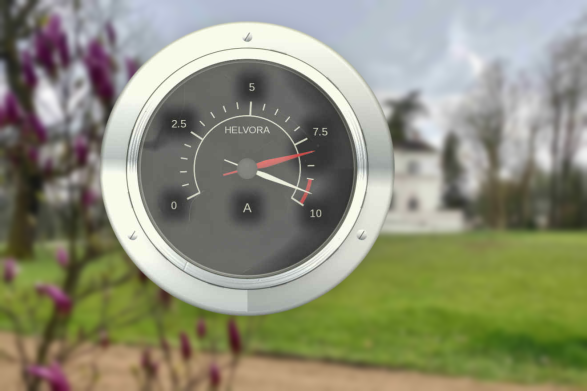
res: A 8
